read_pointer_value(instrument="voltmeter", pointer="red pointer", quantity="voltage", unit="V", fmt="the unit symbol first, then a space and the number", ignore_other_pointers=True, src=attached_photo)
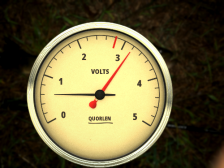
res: V 3.2
